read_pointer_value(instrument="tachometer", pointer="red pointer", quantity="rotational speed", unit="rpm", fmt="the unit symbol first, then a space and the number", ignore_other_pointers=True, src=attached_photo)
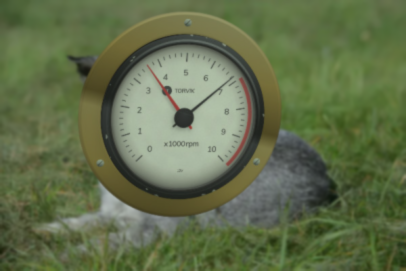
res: rpm 3600
